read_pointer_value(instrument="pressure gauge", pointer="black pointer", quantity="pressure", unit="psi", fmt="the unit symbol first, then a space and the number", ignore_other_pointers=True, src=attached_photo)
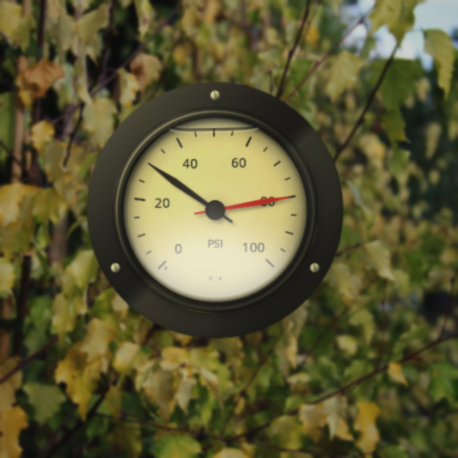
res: psi 30
